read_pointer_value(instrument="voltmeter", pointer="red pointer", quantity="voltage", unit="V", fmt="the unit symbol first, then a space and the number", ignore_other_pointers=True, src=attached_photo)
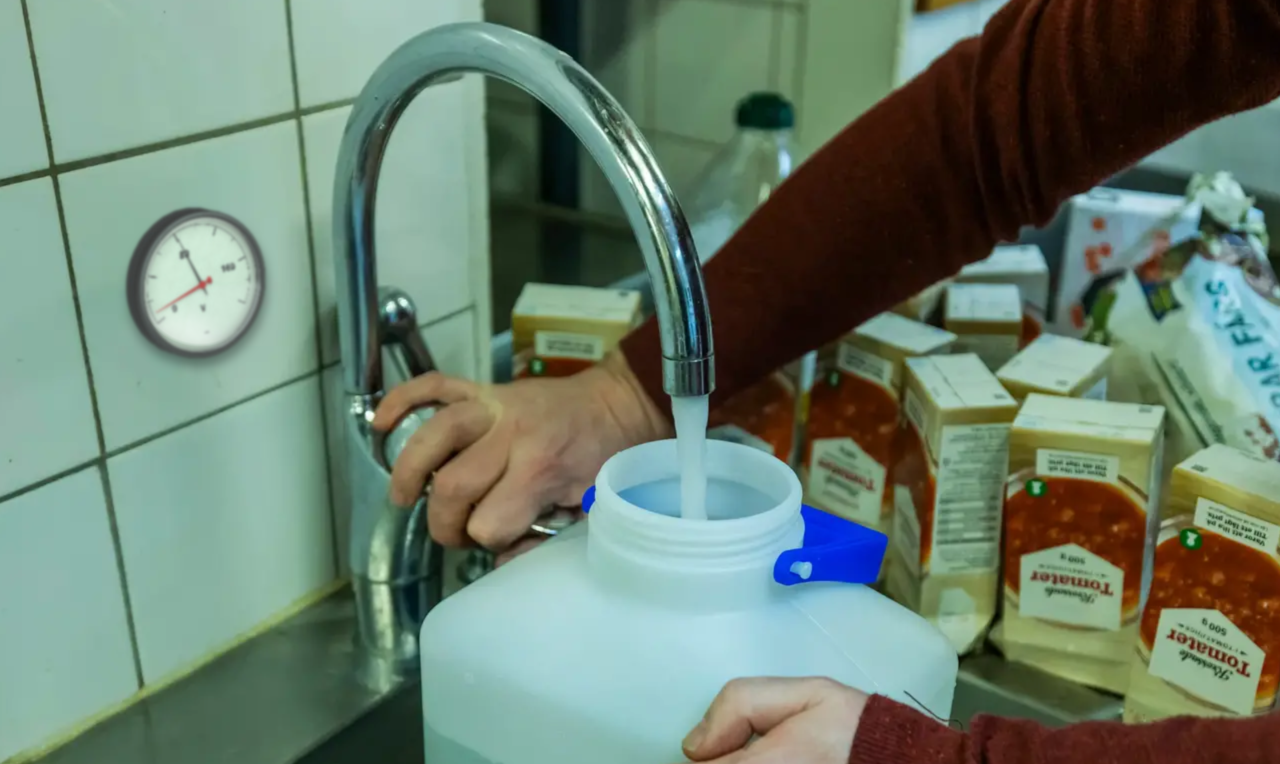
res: V 10
